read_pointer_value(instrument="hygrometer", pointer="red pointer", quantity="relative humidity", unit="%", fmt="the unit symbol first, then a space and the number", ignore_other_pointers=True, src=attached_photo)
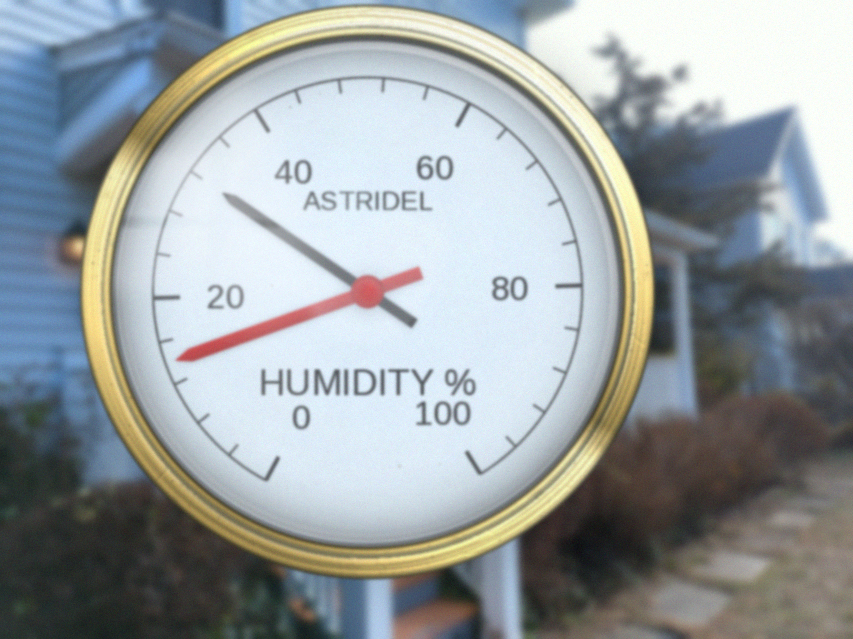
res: % 14
